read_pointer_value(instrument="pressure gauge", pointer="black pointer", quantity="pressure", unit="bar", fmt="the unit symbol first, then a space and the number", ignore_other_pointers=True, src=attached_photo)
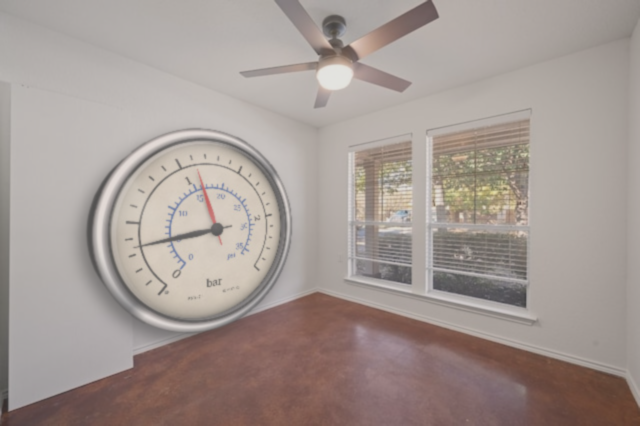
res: bar 0.35
